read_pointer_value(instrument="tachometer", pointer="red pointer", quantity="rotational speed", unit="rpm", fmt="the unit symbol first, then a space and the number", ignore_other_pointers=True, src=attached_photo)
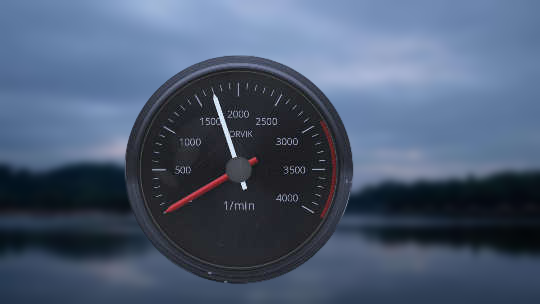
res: rpm 0
